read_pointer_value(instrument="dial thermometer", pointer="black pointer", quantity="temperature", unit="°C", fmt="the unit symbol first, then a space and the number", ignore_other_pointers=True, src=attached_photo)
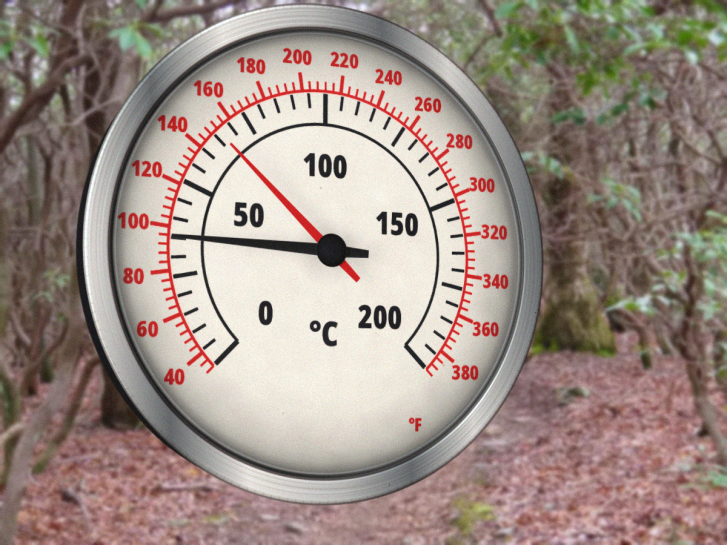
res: °C 35
